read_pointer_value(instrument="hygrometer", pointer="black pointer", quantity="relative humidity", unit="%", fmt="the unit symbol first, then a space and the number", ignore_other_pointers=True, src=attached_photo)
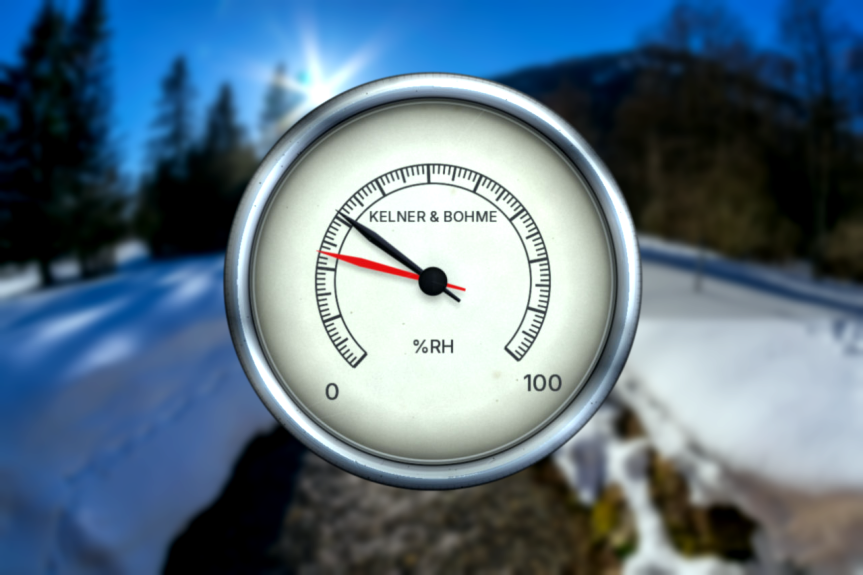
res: % 31
